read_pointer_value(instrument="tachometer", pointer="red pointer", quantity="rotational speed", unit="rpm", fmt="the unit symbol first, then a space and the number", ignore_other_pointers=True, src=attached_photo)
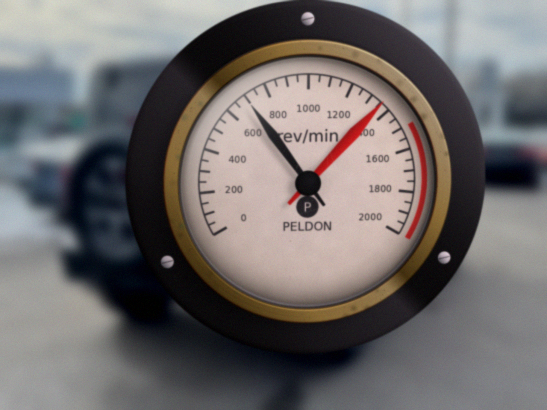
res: rpm 1350
